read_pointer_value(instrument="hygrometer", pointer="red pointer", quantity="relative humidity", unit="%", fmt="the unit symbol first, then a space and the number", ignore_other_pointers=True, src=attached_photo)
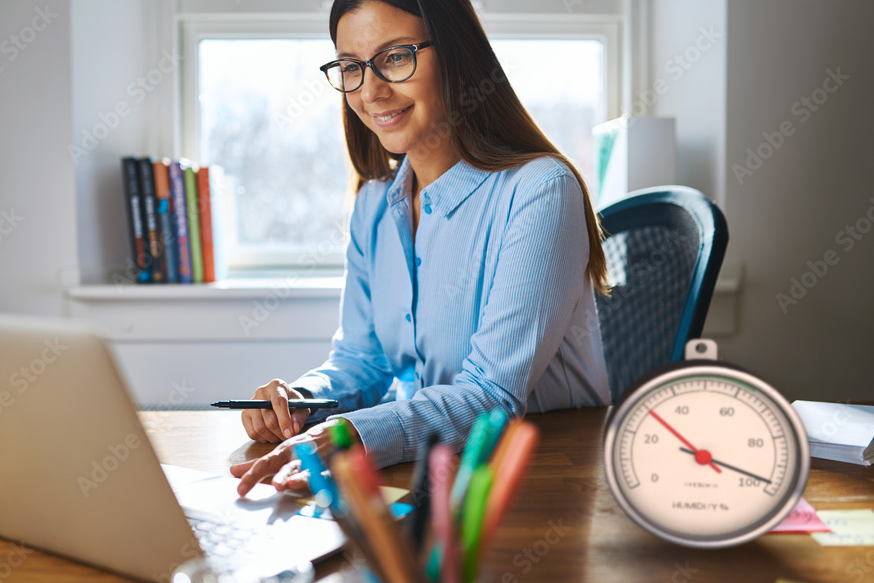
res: % 30
